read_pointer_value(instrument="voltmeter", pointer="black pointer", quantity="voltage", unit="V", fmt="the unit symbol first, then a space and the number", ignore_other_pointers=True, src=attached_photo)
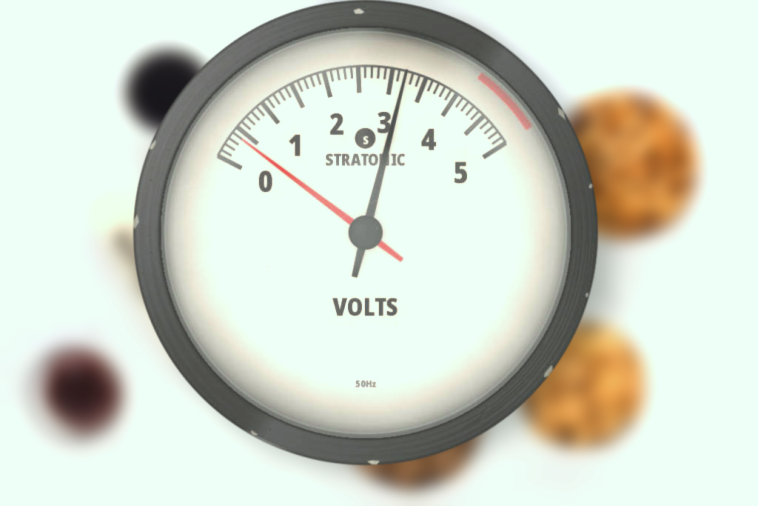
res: V 3.2
